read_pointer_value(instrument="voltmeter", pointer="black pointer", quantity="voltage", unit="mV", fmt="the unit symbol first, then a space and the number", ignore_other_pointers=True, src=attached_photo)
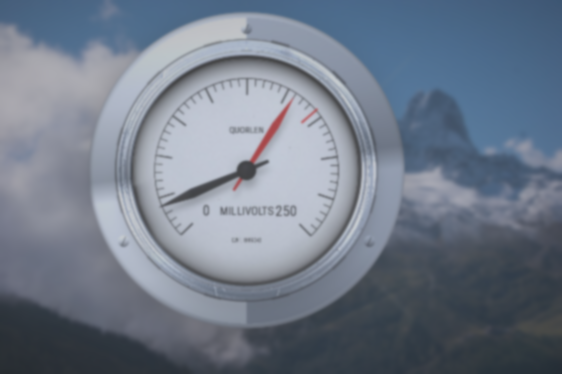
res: mV 20
